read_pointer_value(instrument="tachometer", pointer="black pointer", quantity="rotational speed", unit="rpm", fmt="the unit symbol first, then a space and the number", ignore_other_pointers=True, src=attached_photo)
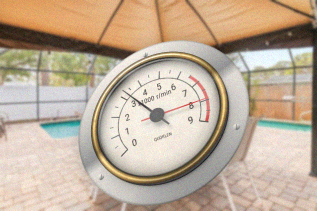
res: rpm 3250
